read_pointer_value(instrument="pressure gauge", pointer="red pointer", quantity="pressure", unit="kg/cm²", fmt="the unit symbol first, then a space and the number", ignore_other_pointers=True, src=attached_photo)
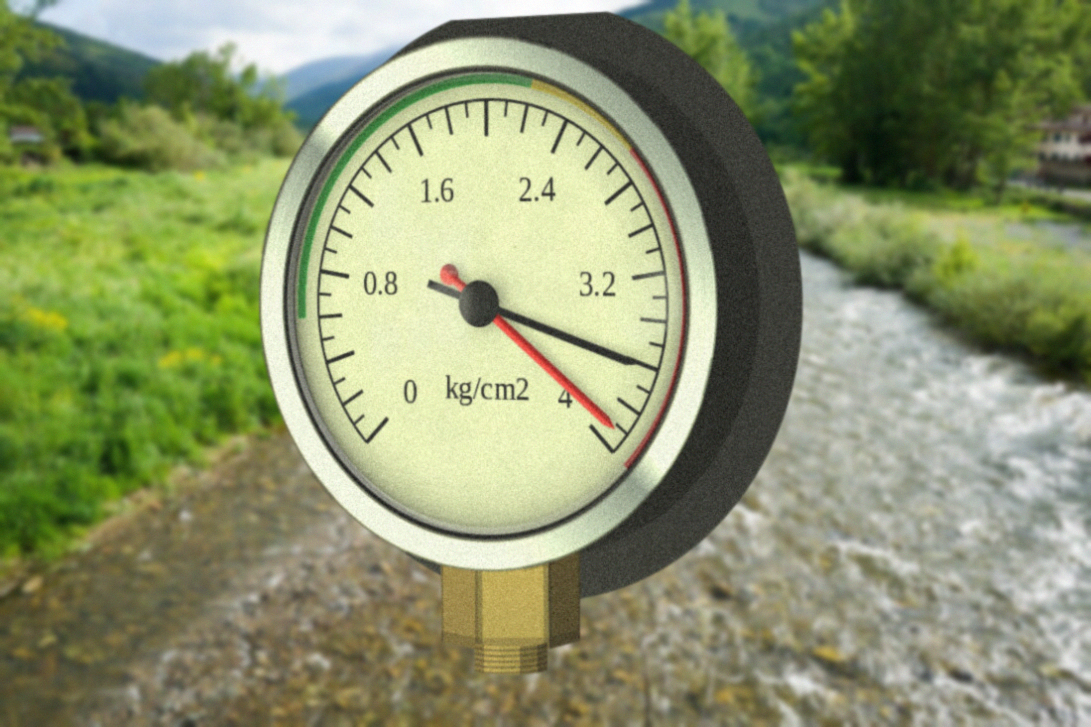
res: kg/cm² 3.9
